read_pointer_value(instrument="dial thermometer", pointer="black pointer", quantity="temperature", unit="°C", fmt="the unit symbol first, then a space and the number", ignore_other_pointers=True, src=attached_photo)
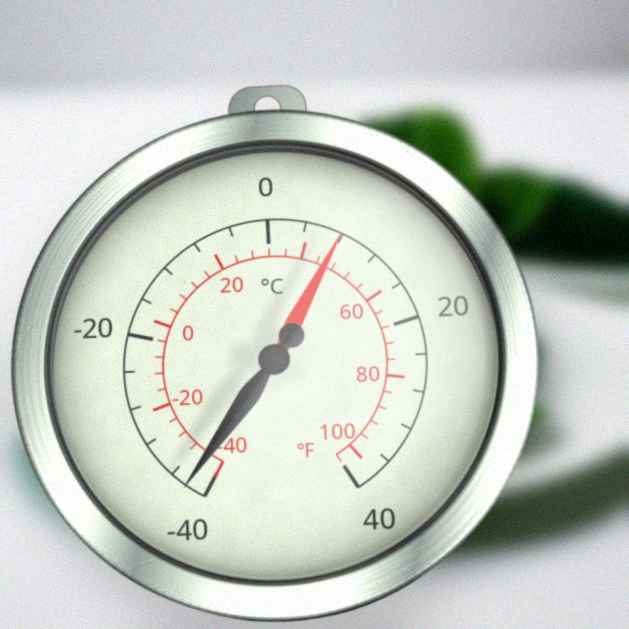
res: °C -38
